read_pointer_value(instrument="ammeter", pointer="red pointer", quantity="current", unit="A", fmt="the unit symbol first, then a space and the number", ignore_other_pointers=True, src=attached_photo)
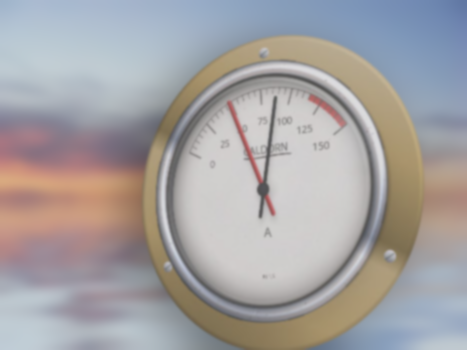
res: A 50
